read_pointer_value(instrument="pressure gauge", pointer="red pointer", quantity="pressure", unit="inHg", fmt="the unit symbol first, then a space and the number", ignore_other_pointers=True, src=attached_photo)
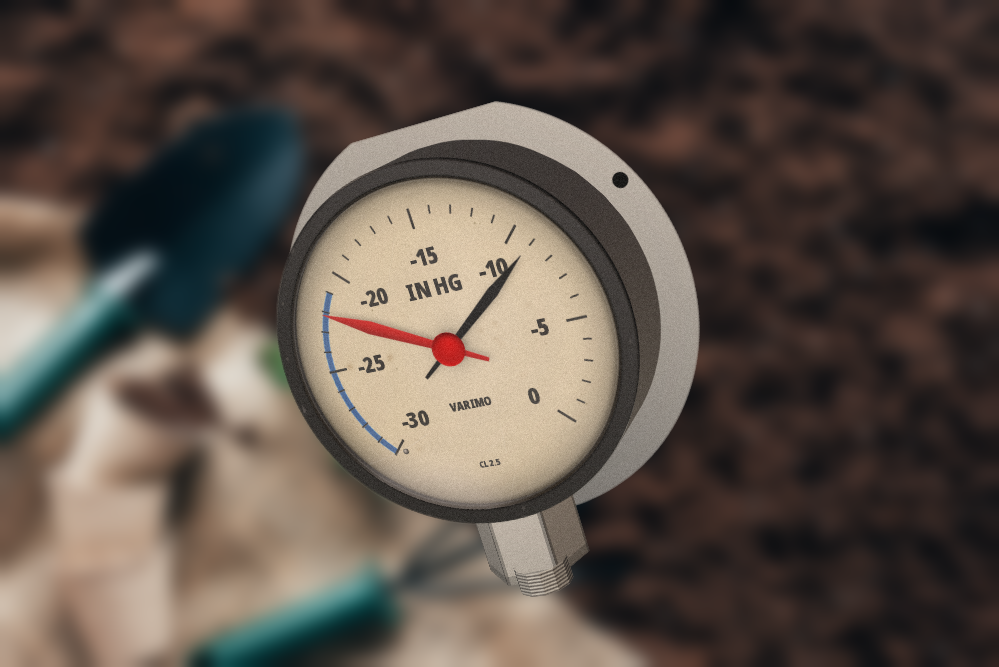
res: inHg -22
